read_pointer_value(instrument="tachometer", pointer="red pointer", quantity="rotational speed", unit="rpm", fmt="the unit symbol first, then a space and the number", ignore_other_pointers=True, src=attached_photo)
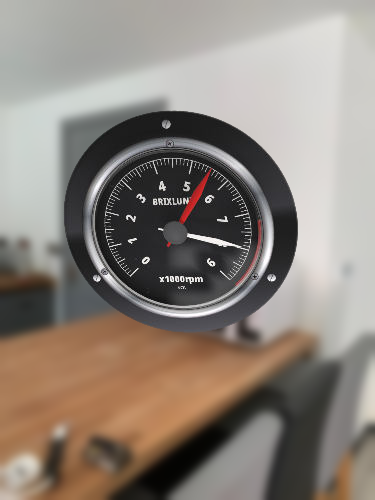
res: rpm 5500
